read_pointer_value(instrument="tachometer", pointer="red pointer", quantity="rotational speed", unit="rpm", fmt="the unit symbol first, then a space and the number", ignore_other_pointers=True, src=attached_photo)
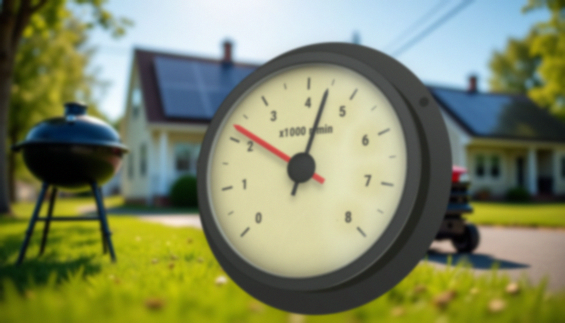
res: rpm 2250
